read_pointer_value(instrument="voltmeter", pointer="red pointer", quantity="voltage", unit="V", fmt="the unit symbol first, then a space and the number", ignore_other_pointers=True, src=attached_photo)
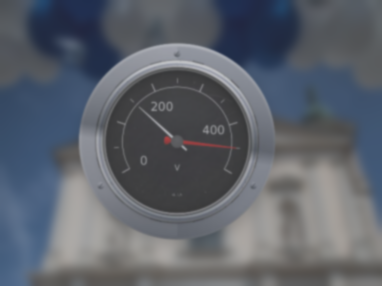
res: V 450
